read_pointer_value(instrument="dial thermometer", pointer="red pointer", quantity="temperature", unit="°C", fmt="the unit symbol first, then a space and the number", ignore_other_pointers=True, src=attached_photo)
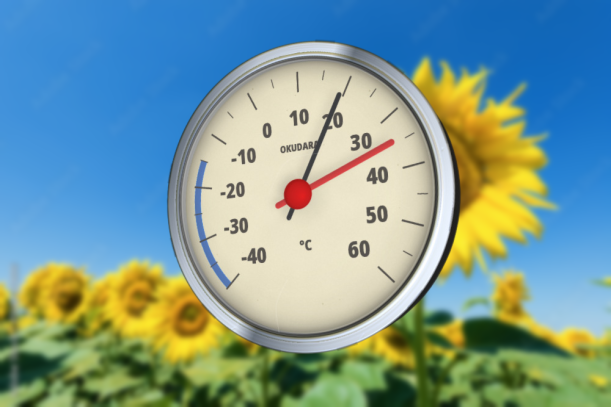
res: °C 35
